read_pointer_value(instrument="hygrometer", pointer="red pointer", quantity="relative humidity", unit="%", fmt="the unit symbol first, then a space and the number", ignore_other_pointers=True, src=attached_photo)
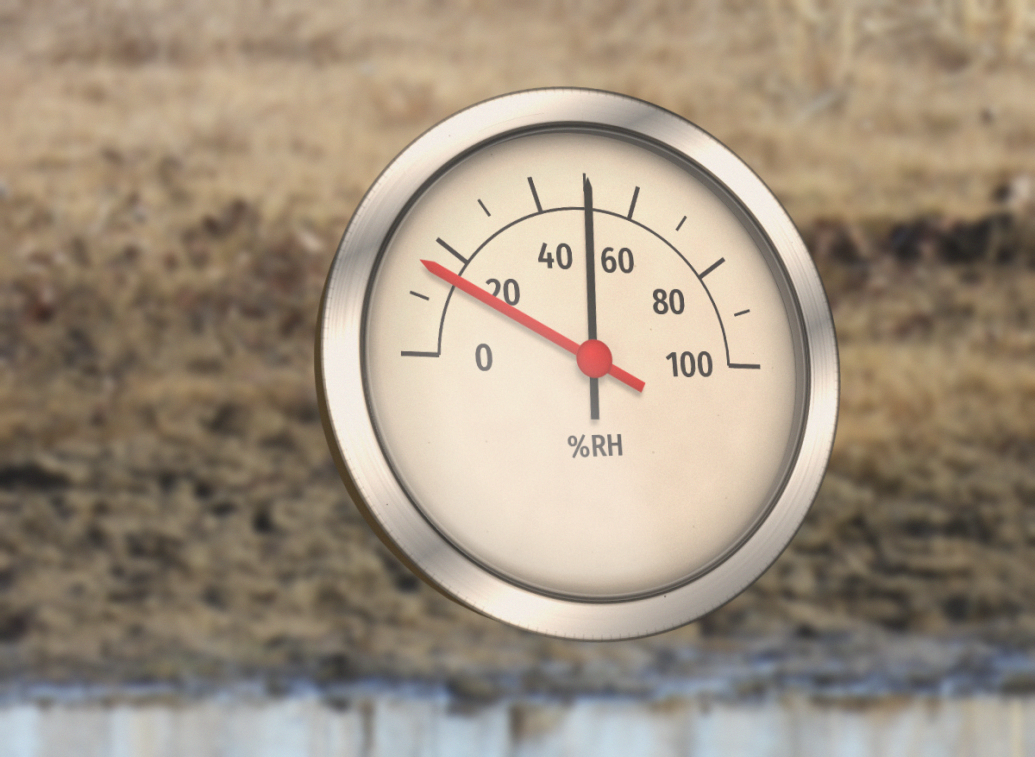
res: % 15
